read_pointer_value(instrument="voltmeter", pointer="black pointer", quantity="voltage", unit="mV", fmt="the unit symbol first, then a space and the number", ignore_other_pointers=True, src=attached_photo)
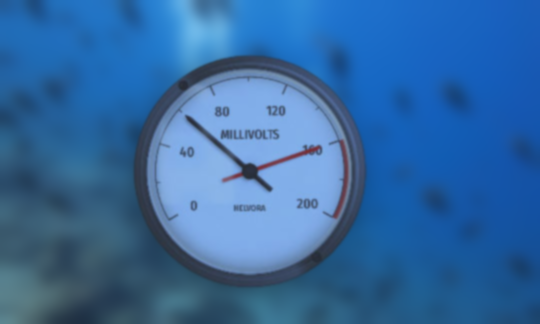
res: mV 60
